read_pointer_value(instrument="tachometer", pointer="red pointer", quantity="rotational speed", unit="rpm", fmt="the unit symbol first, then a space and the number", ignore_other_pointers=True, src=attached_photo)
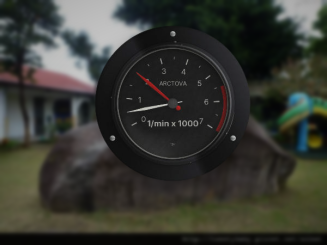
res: rpm 2000
